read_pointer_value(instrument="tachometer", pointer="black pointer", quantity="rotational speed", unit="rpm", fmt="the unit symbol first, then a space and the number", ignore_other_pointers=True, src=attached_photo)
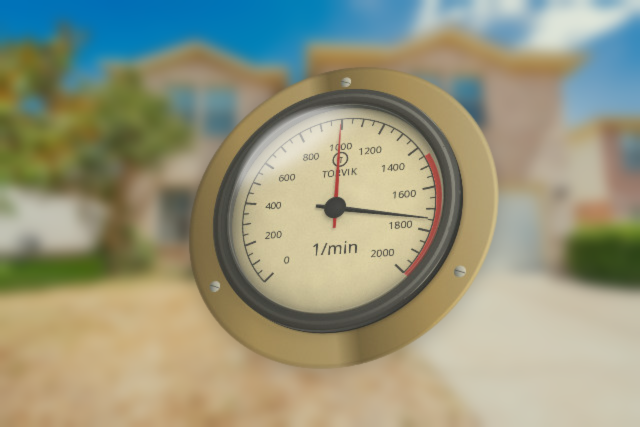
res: rpm 1750
